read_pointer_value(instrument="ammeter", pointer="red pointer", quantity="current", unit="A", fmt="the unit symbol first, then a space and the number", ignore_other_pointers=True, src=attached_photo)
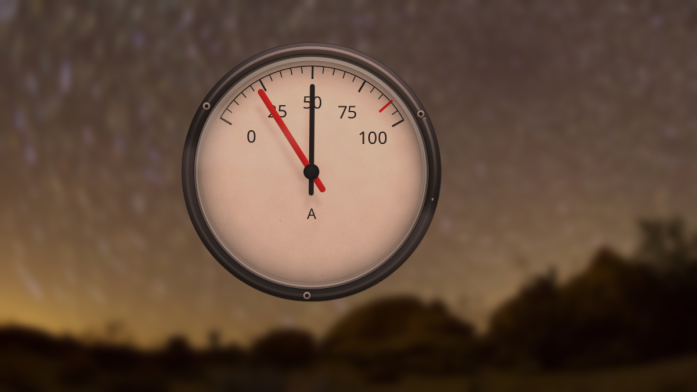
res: A 22.5
